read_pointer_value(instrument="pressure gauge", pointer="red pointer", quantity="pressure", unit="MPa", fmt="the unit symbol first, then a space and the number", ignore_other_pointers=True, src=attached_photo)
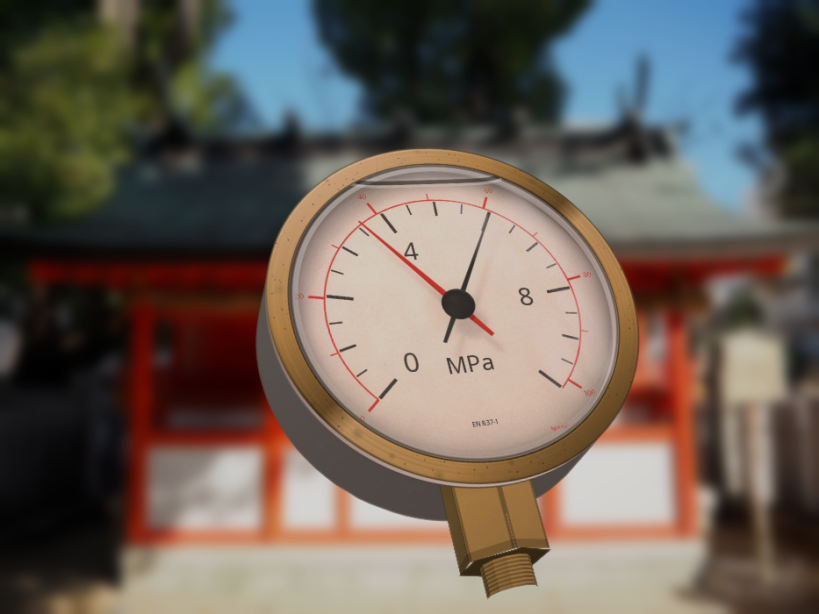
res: MPa 3.5
